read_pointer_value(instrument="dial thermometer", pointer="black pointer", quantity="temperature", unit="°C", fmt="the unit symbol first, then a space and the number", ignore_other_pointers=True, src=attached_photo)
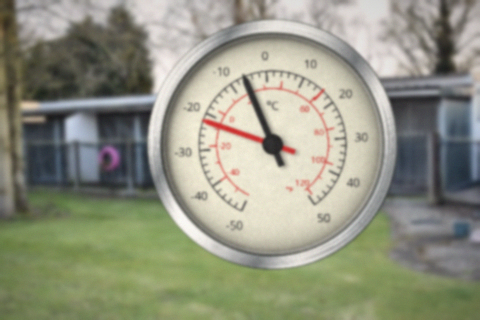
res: °C -6
